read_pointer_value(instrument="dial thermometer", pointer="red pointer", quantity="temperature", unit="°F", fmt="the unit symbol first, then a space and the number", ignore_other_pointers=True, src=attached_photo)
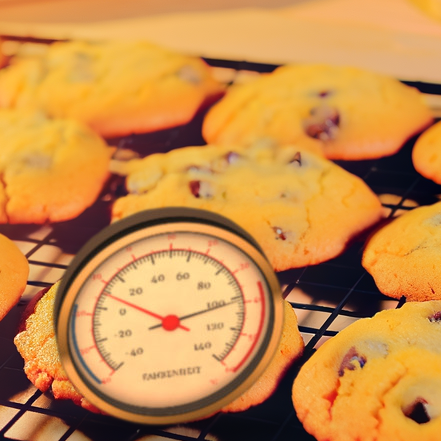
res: °F 10
